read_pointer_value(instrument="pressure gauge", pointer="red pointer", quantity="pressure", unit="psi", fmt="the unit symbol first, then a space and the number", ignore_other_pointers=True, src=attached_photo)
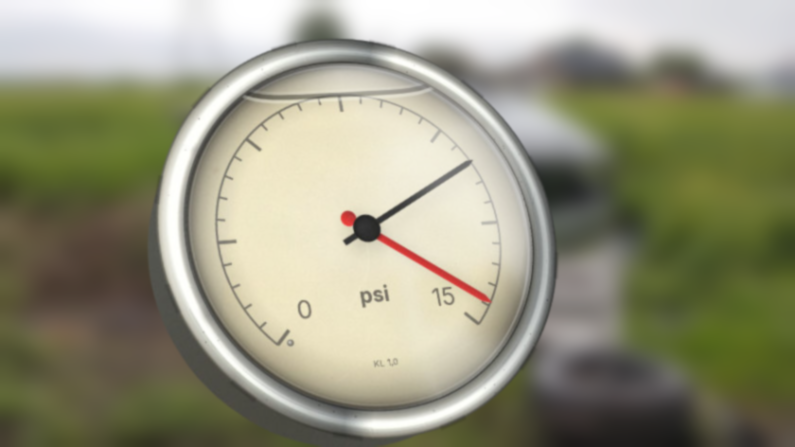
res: psi 14.5
